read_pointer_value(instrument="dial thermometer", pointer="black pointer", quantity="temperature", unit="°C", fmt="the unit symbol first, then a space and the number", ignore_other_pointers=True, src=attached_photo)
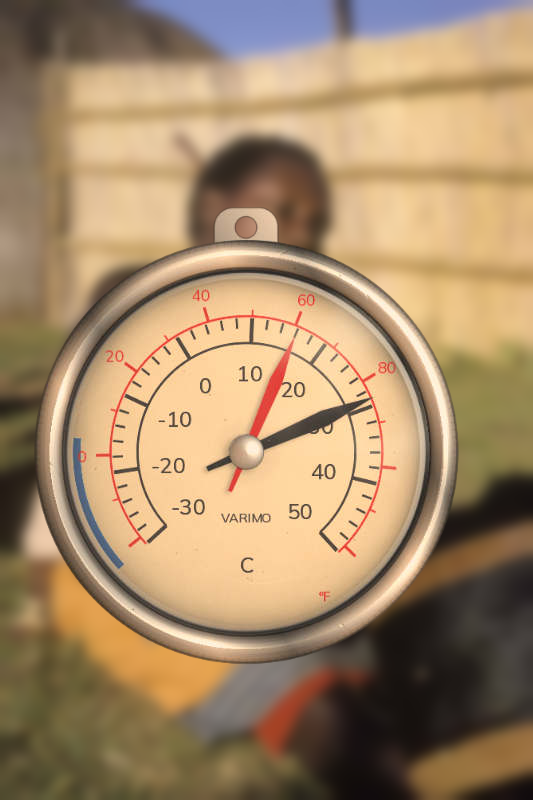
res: °C 29
